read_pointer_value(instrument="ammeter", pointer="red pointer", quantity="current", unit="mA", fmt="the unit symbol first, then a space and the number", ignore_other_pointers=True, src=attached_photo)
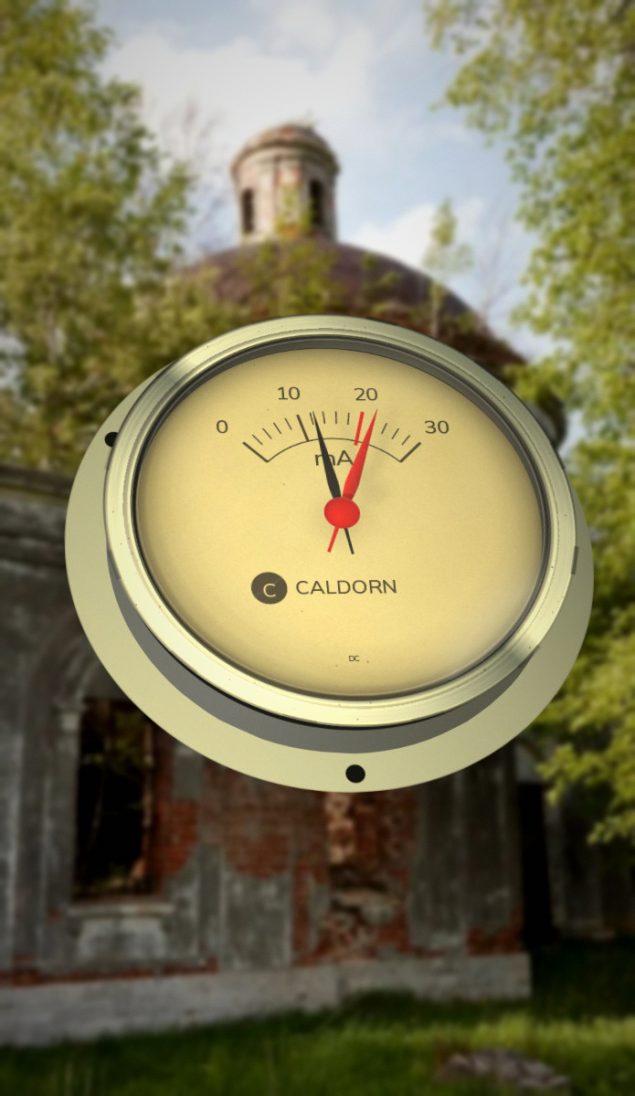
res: mA 22
